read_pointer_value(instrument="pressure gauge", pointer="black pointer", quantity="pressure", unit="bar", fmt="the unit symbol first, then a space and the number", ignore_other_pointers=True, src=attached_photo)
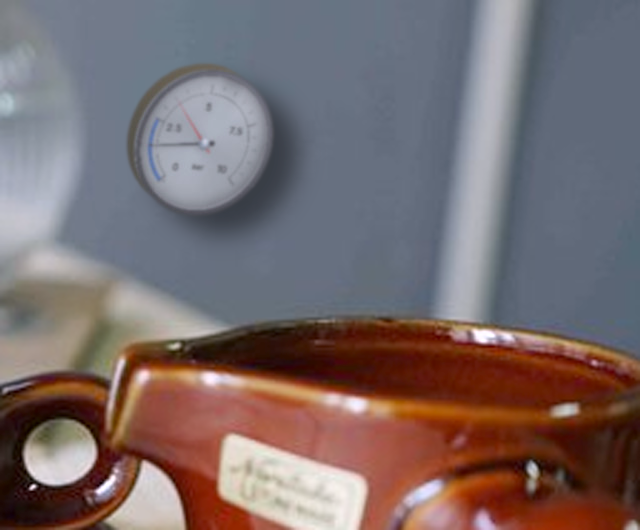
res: bar 1.5
